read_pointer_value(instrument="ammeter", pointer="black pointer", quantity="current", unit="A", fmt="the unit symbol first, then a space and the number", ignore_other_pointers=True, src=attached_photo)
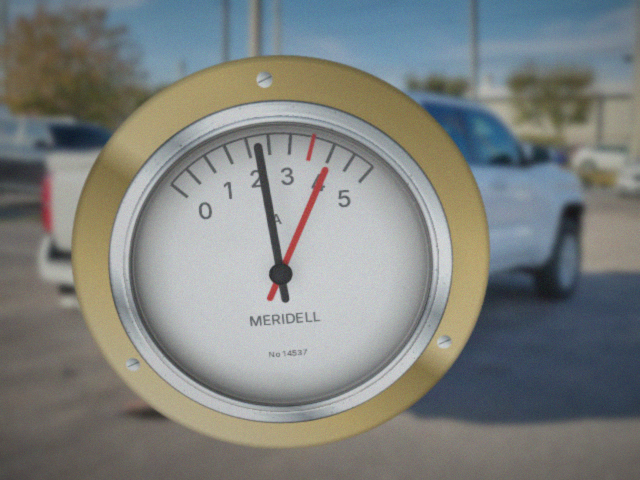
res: A 2.25
